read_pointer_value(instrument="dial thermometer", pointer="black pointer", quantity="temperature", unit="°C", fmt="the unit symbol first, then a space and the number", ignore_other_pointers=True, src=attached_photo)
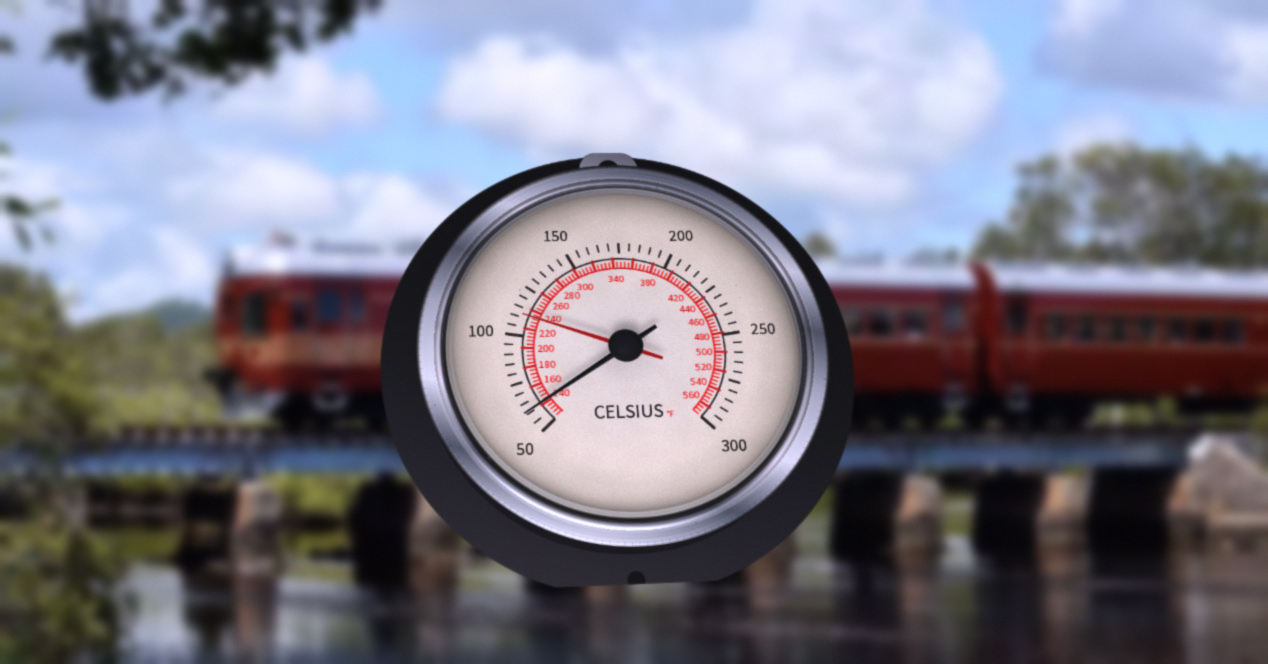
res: °C 60
